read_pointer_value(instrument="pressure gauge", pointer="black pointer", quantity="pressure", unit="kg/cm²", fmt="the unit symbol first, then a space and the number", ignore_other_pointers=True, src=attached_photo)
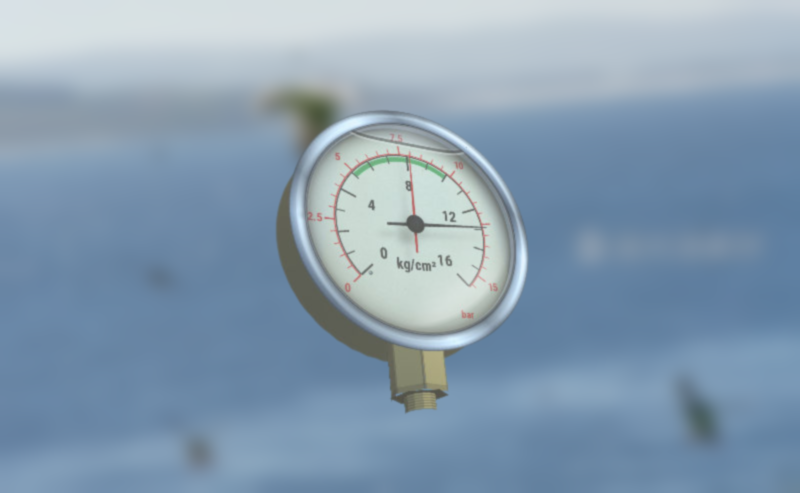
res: kg/cm² 13
